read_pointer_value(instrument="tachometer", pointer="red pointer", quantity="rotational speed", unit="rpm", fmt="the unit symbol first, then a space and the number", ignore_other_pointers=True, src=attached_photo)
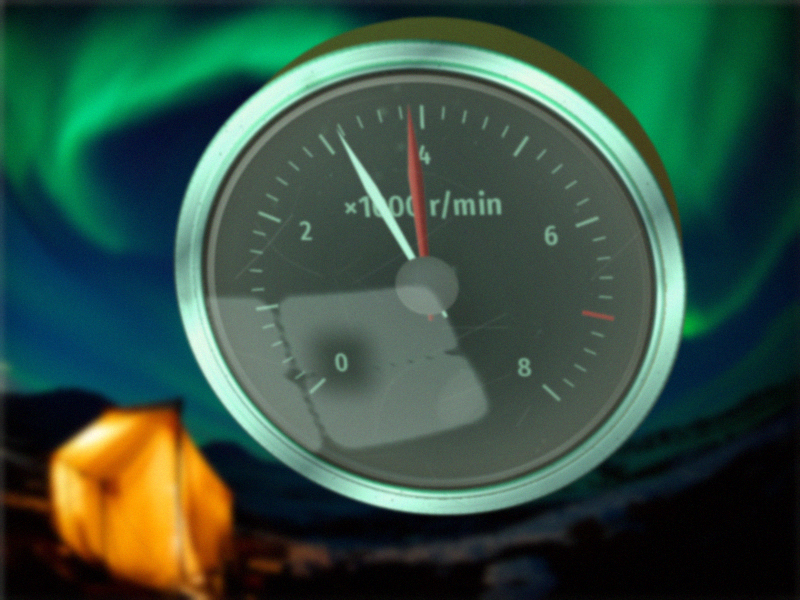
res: rpm 3900
